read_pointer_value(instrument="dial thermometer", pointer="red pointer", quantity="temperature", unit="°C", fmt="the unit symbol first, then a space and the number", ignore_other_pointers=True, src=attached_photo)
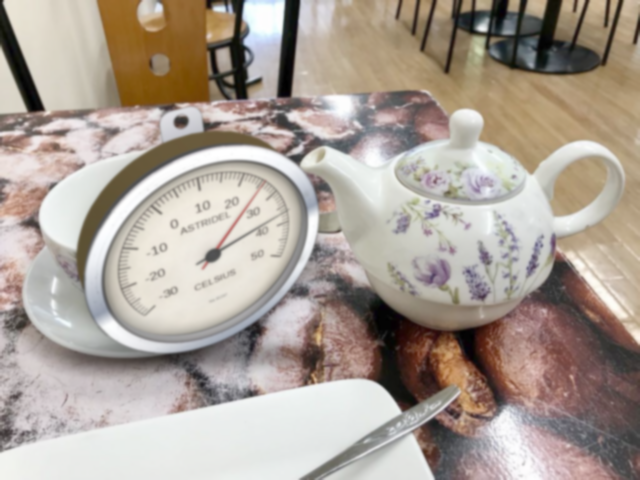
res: °C 25
